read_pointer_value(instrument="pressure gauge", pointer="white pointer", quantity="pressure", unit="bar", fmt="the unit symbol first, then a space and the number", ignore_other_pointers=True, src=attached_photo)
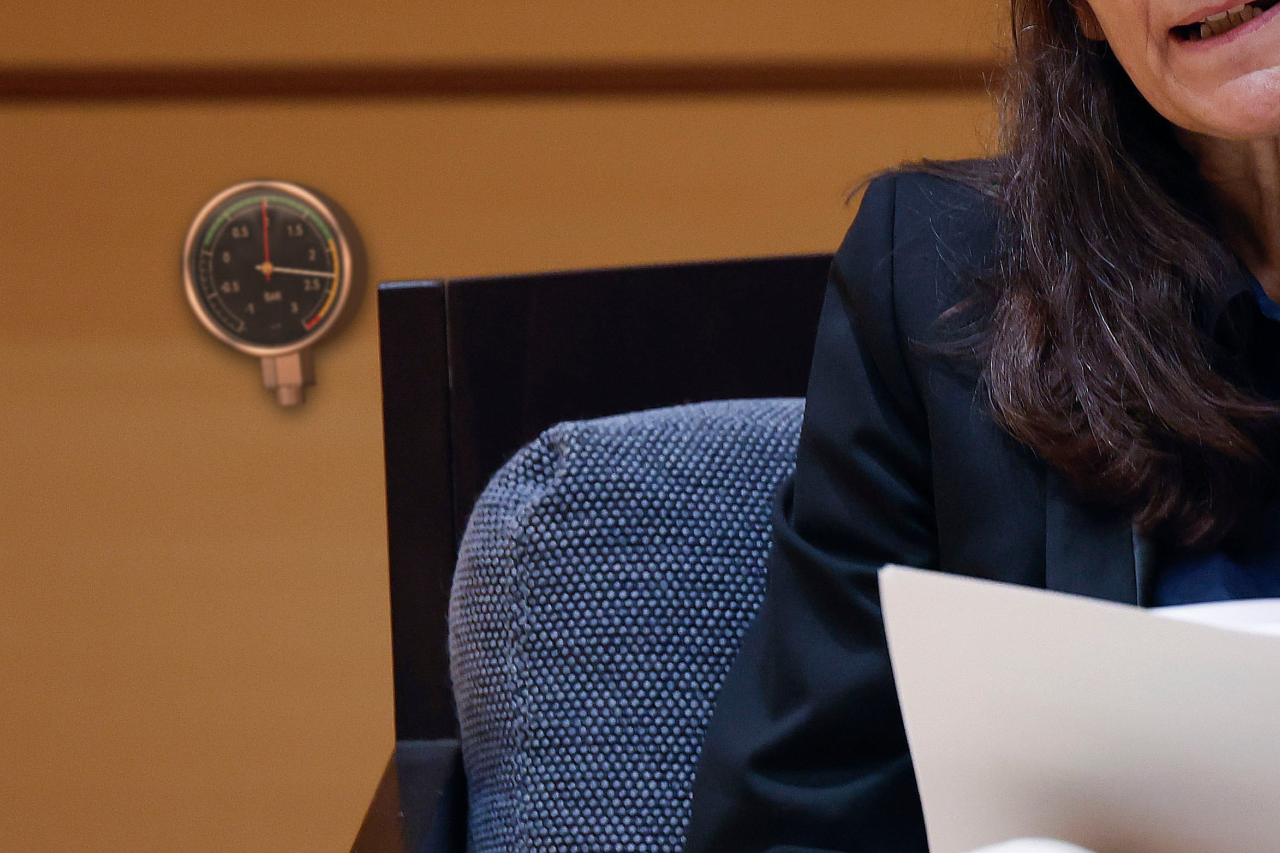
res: bar 2.3
